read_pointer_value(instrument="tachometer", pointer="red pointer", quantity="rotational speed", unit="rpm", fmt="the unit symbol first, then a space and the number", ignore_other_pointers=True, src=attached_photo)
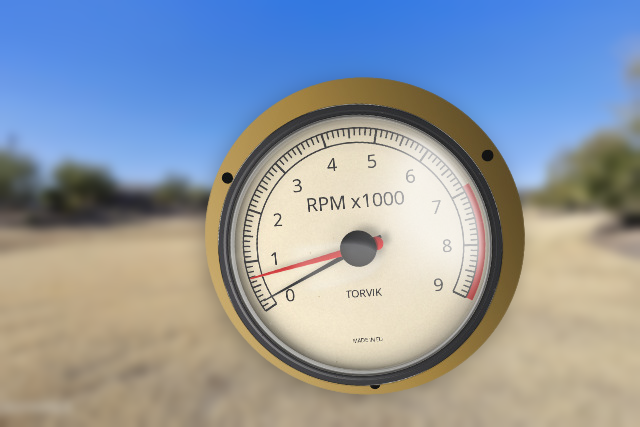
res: rpm 700
